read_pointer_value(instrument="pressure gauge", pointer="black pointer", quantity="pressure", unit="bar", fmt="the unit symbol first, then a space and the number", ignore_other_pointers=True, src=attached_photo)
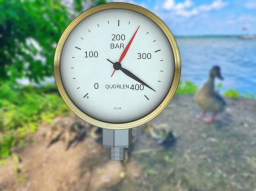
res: bar 380
